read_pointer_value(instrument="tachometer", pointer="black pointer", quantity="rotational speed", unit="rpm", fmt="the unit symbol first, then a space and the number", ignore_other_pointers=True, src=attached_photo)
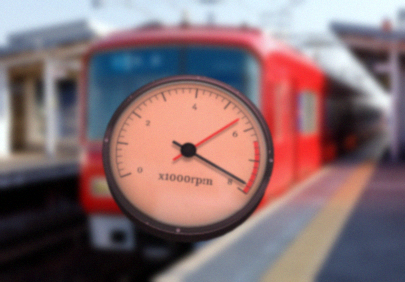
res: rpm 7800
